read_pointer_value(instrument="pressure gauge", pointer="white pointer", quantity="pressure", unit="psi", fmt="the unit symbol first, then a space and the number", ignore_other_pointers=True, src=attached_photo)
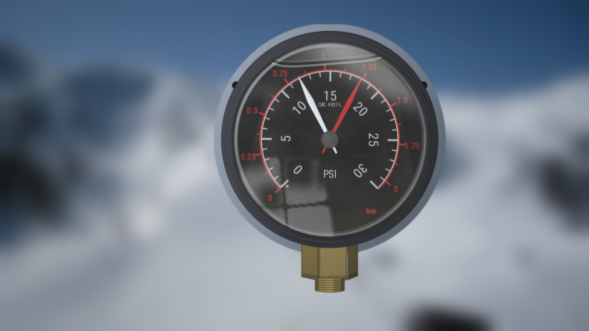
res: psi 12
